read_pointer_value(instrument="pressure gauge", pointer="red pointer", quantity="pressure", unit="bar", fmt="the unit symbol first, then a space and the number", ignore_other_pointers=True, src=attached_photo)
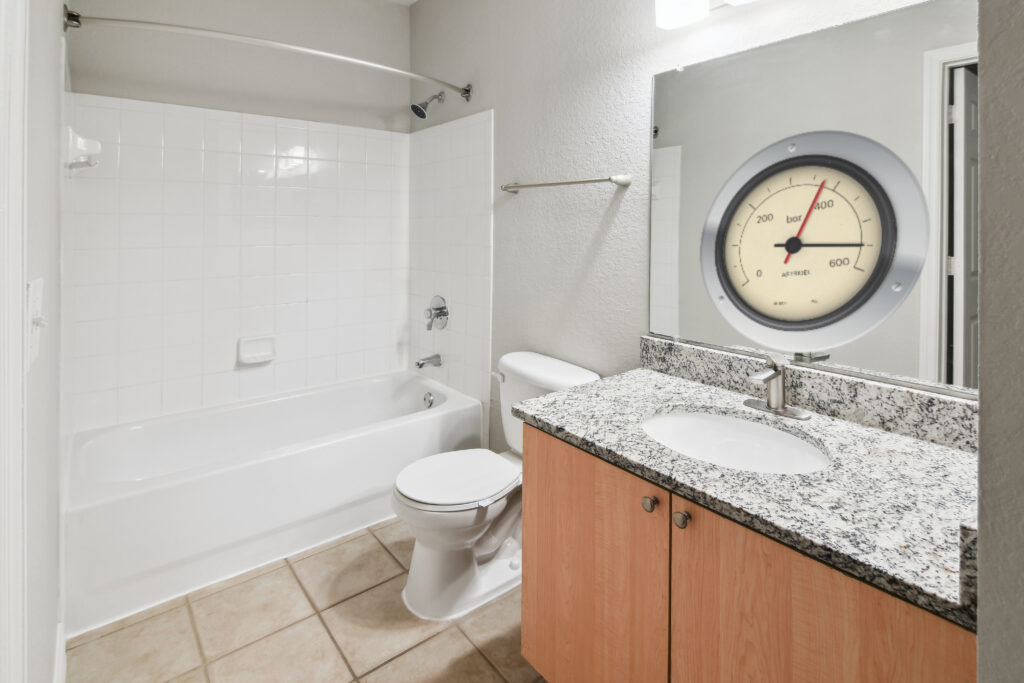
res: bar 375
